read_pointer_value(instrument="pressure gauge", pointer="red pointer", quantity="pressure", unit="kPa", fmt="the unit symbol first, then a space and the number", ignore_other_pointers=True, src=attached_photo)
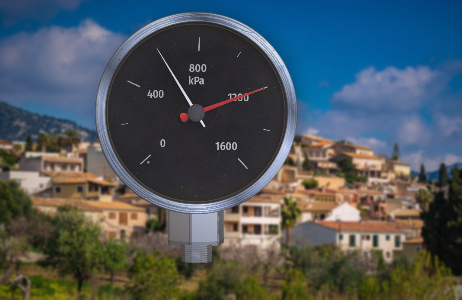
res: kPa 1200
